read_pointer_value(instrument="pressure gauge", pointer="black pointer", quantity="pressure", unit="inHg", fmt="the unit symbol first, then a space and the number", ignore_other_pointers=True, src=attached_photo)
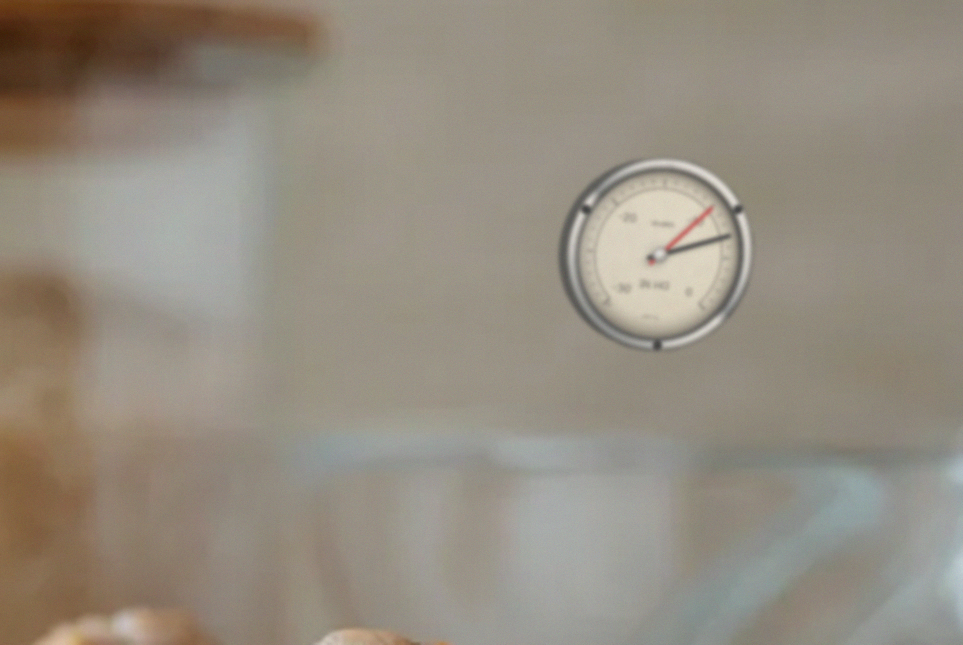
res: inHg -7
